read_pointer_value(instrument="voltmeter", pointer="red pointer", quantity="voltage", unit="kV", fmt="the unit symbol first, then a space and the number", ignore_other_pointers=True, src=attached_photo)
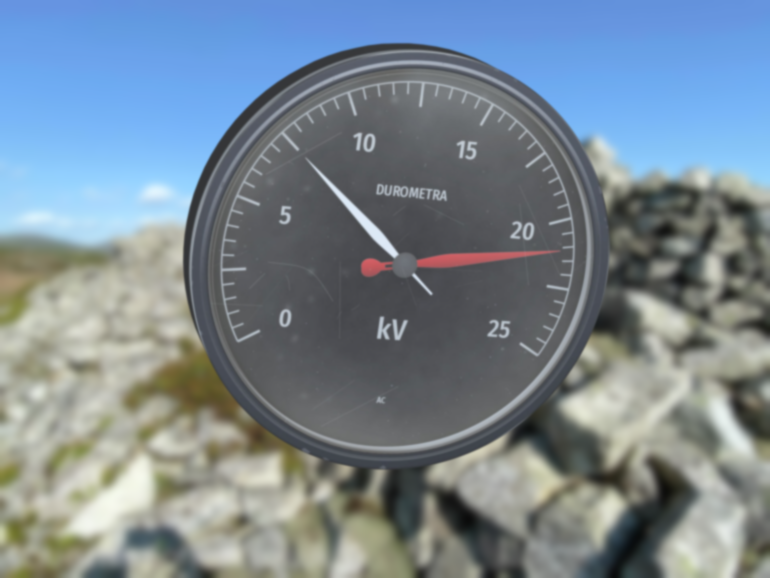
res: kV 21
